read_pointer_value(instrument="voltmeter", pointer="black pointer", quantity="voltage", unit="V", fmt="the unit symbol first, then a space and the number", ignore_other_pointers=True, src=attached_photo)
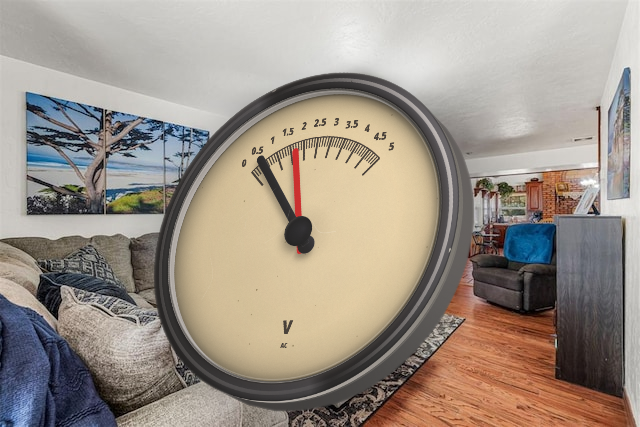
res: V 0.5
